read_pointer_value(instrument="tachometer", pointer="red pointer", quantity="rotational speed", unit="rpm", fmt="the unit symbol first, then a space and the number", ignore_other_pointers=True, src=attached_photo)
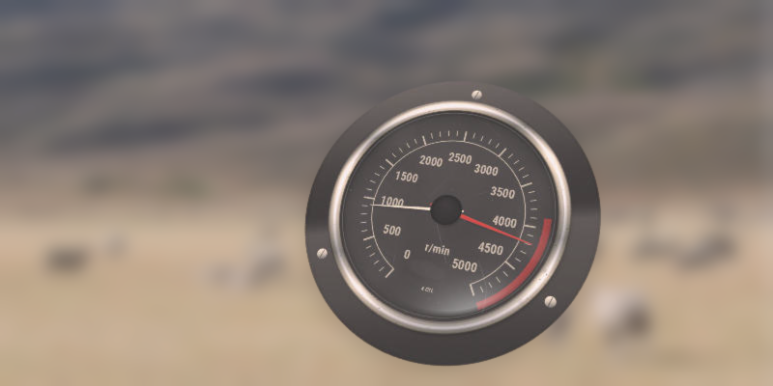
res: rpm 4200
